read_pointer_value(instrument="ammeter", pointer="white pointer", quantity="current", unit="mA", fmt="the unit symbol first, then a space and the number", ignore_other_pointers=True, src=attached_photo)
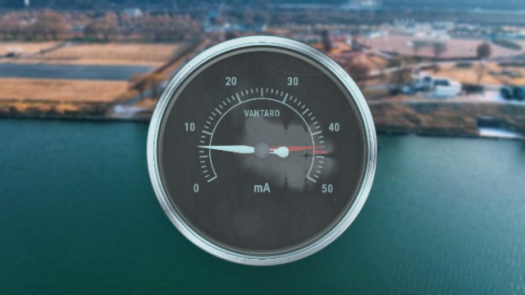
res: mA 7
